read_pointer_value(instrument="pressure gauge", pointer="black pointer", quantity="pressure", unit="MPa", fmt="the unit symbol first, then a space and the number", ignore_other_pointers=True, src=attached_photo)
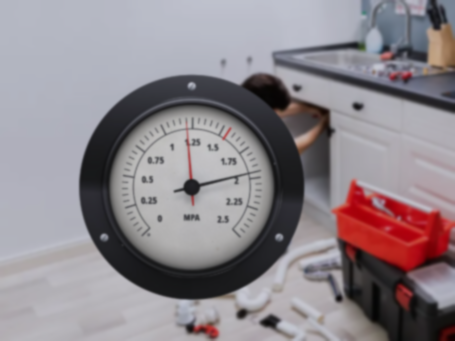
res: MPa 1.95
